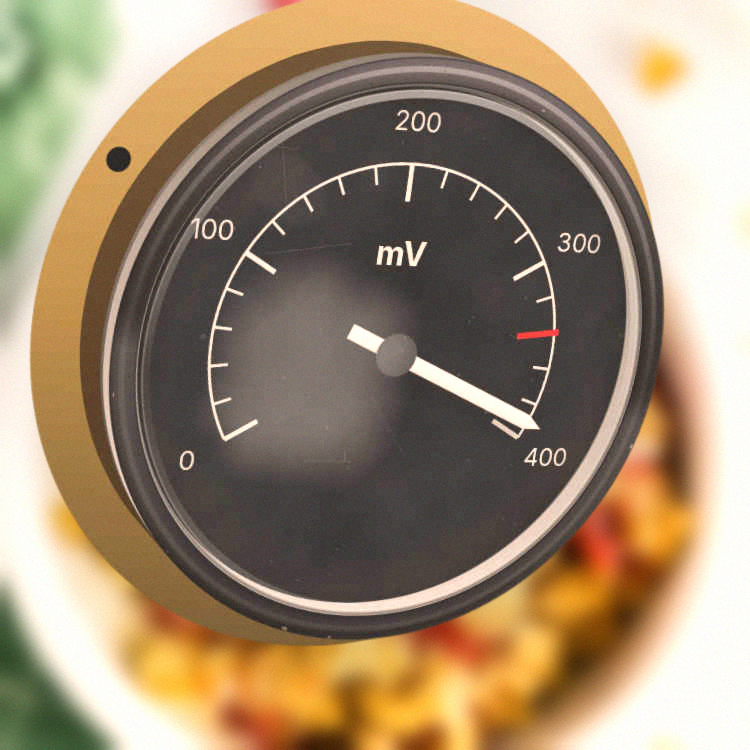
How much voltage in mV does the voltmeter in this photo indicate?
390 mV
